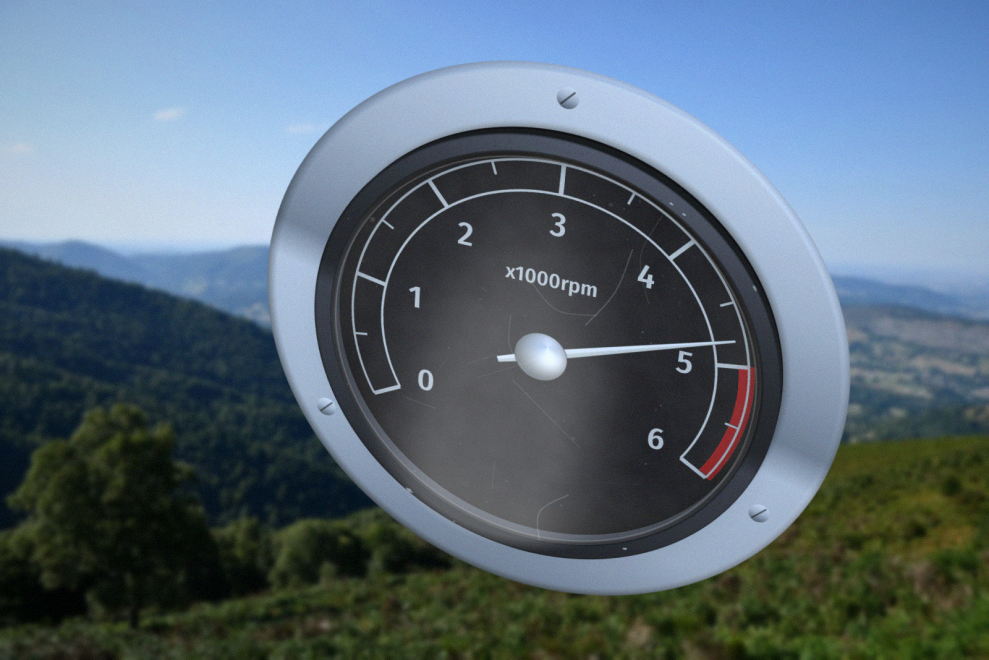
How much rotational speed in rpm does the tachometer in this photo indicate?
4750 rpm
